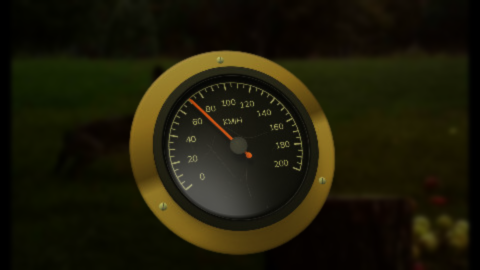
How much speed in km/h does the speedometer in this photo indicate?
70 km/h
